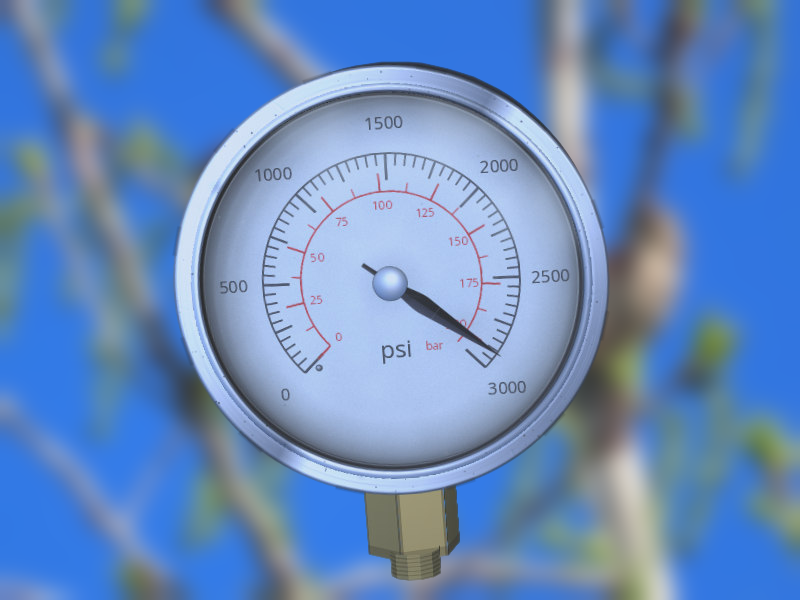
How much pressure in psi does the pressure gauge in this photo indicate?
2900 psi
